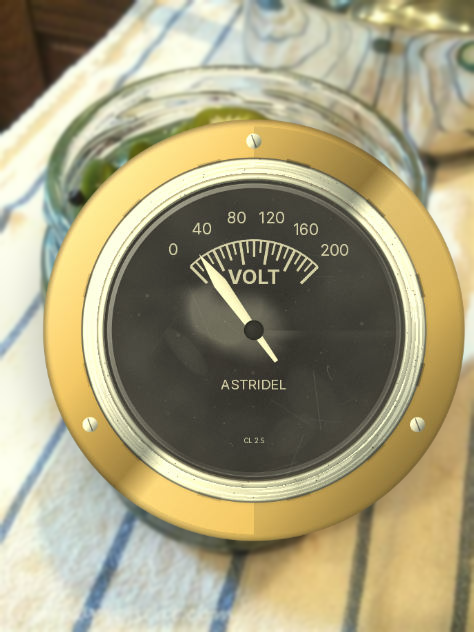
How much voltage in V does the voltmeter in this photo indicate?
20 V
